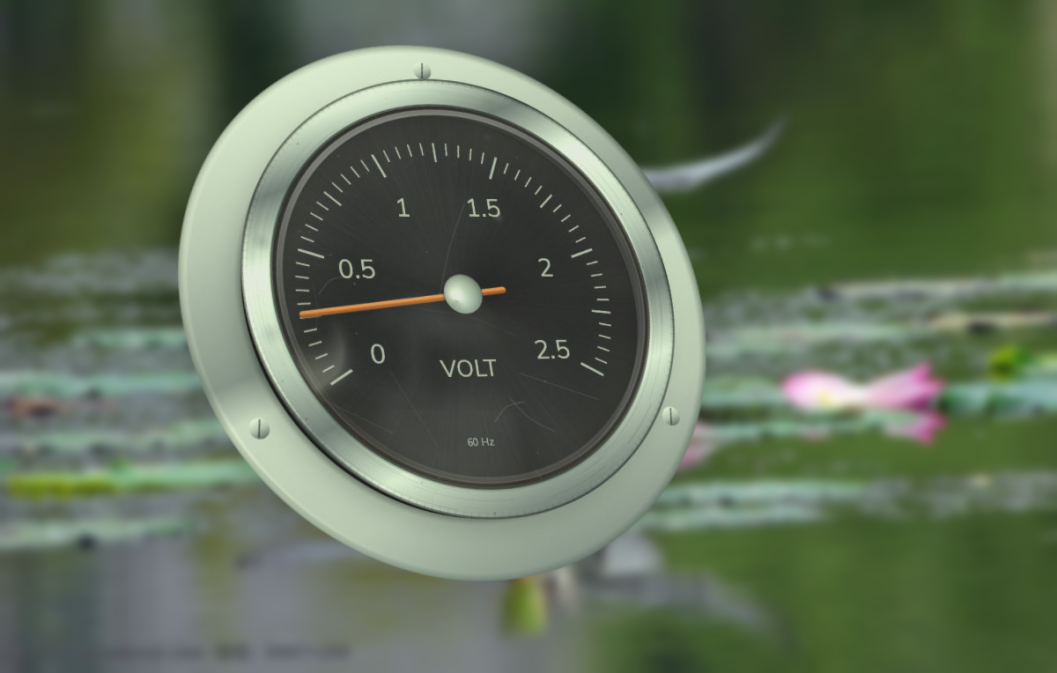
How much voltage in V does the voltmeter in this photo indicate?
0.25 V
